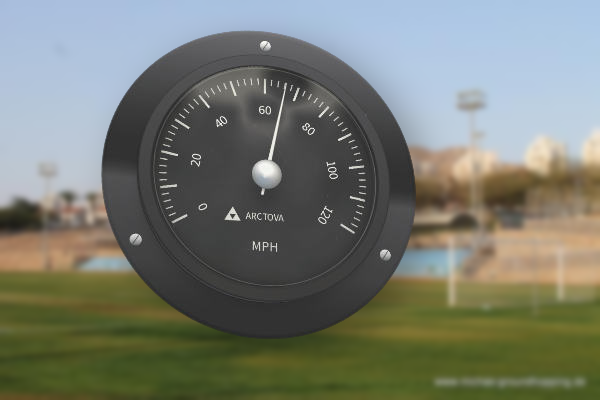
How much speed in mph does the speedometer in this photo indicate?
66 mph
